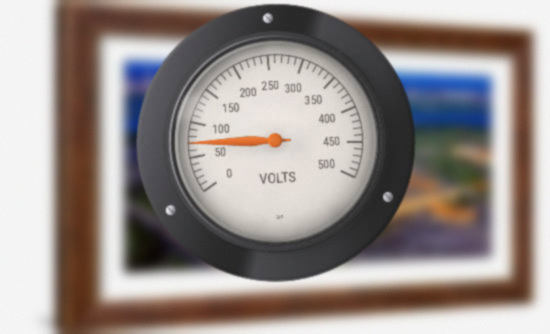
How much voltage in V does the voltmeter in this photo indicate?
70 V
